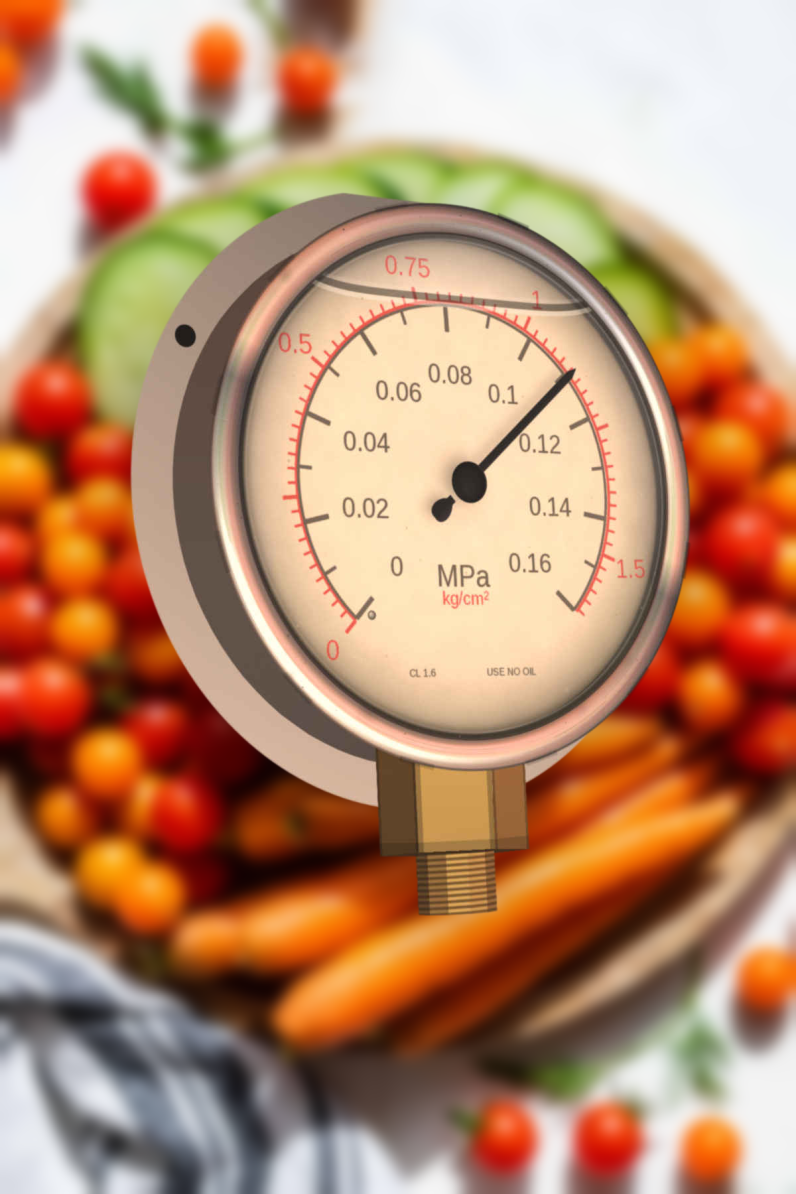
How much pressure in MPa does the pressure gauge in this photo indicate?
0.11 MPa
